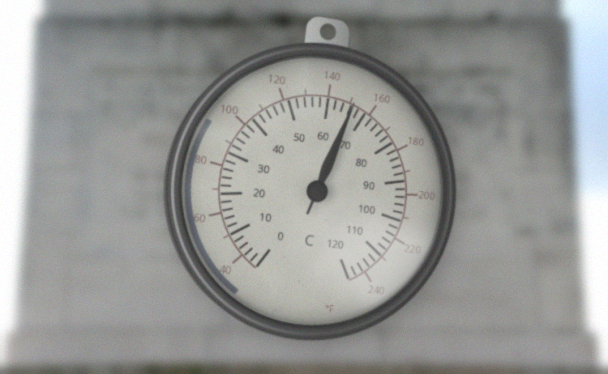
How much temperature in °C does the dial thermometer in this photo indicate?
66 °C
